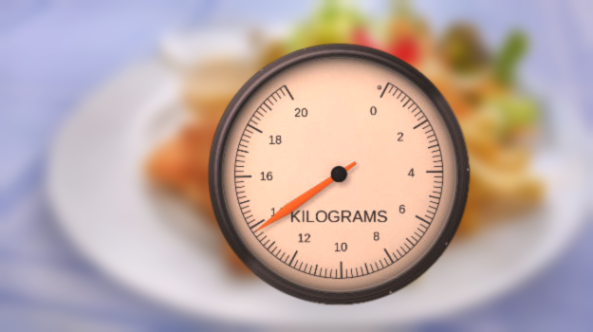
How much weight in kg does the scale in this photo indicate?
13.8 kg
